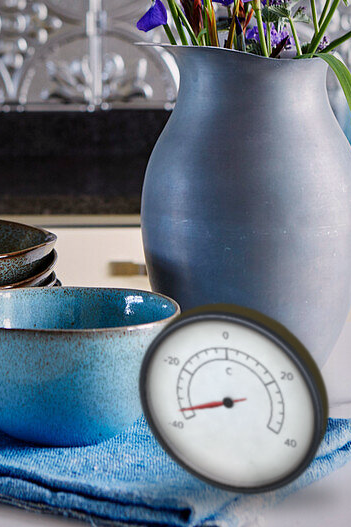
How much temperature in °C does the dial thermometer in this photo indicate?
-36 °C
